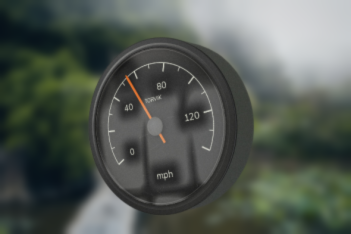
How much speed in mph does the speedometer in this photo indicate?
55 mph
